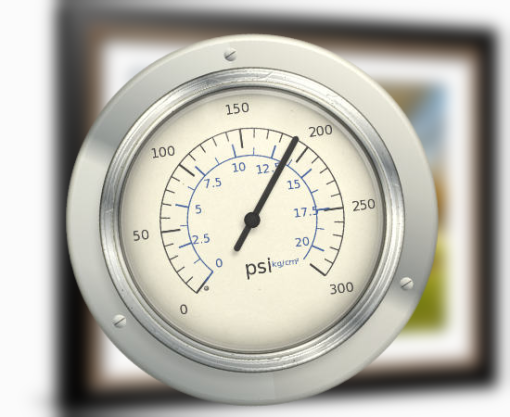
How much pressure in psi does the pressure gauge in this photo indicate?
190 psi
